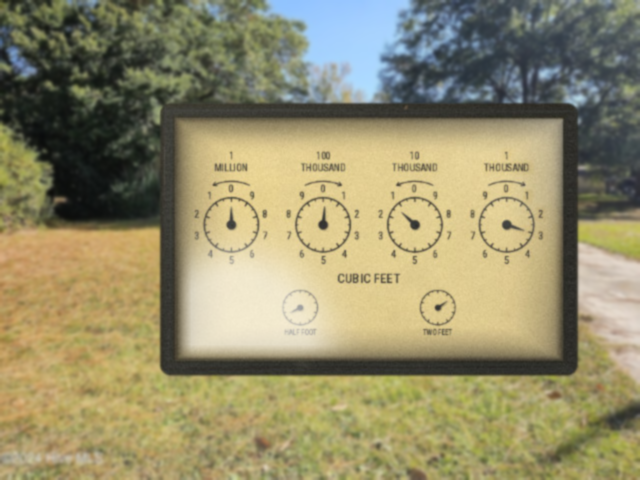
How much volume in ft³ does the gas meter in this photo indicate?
1300 ft³
